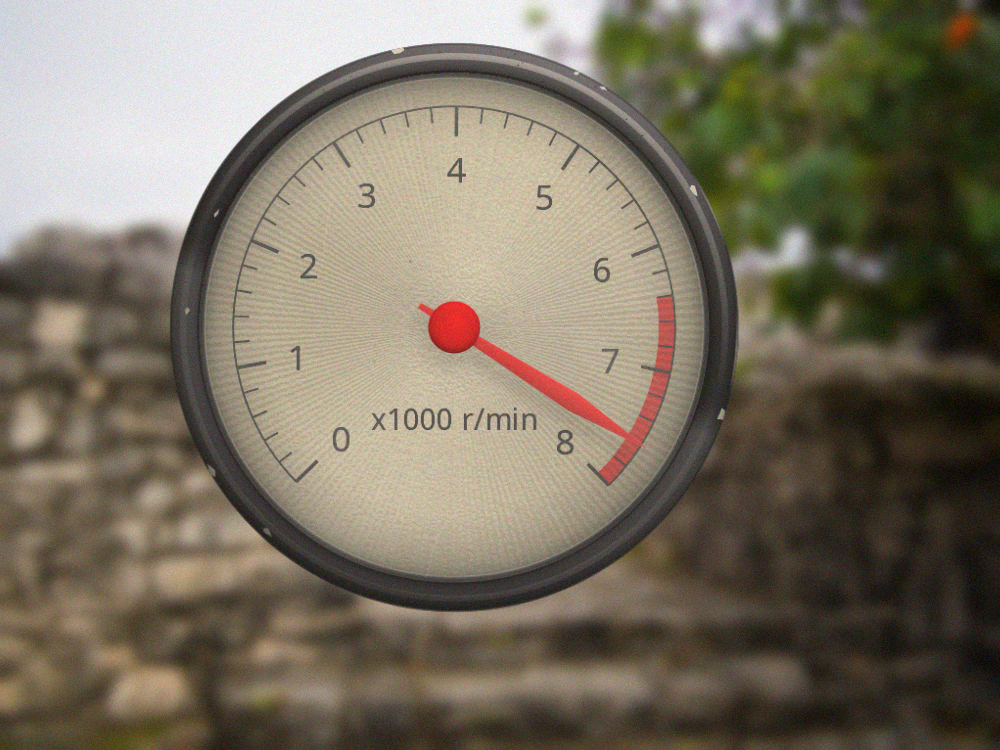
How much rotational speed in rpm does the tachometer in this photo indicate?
7600 rpm
